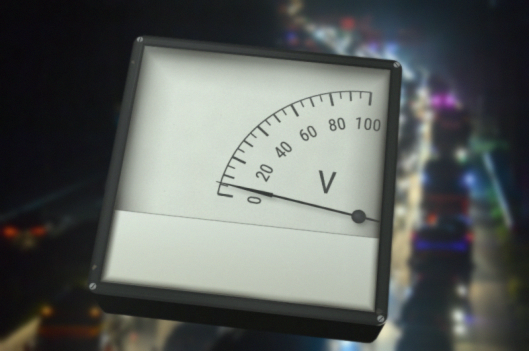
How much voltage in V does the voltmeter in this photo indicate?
5 V
